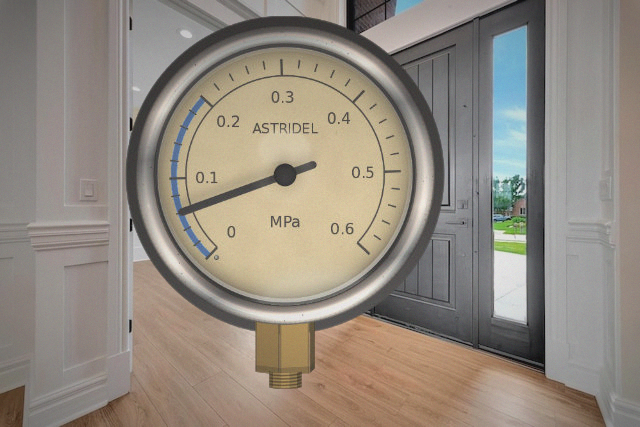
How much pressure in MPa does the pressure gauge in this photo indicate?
0.06 MPa
